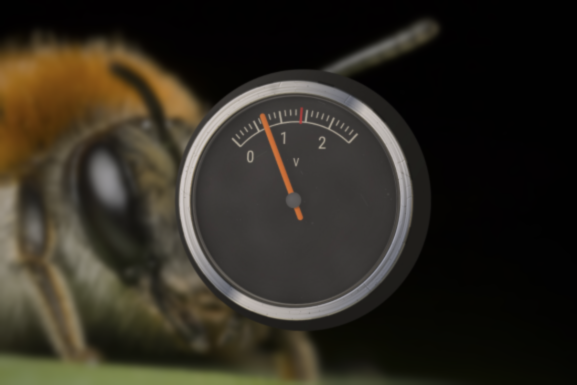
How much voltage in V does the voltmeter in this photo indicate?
0.7 V
